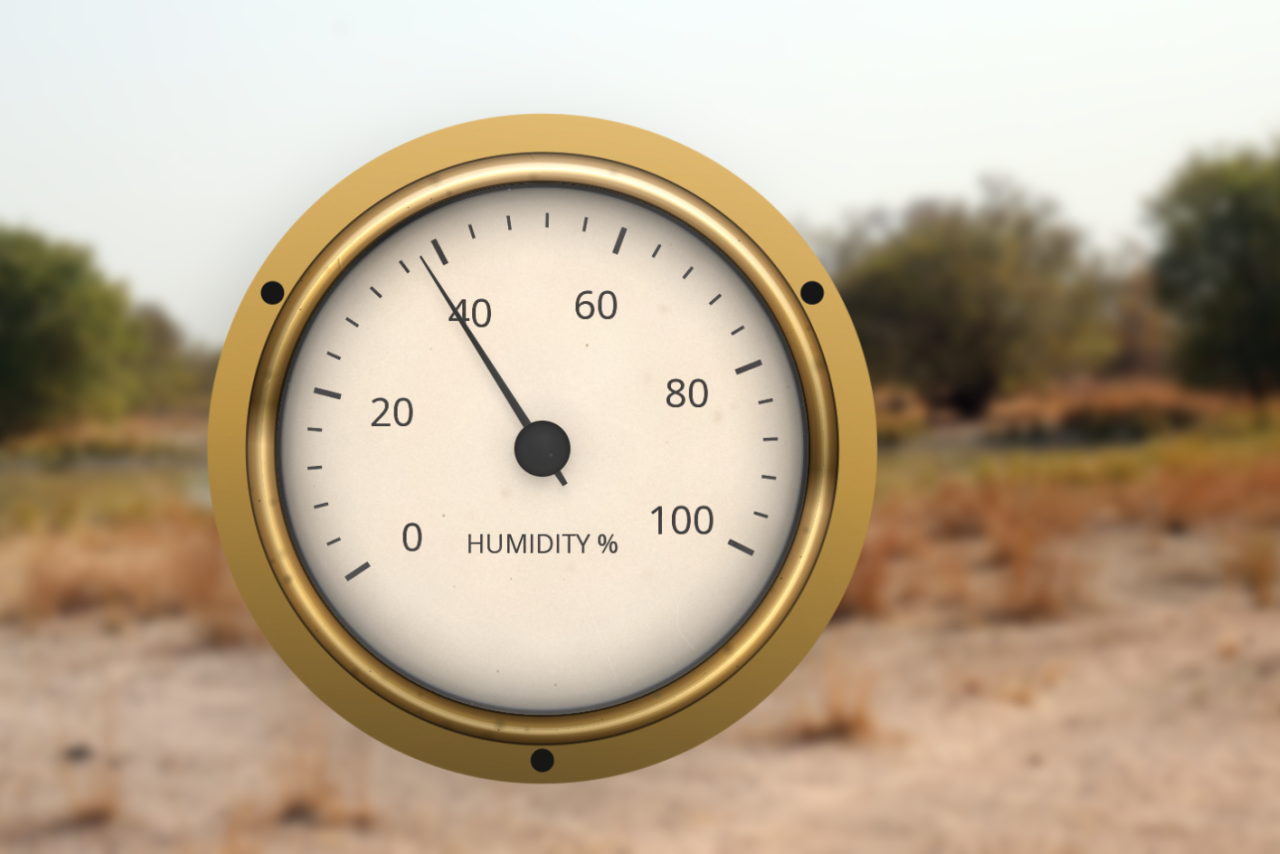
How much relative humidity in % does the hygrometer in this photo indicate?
38 %
